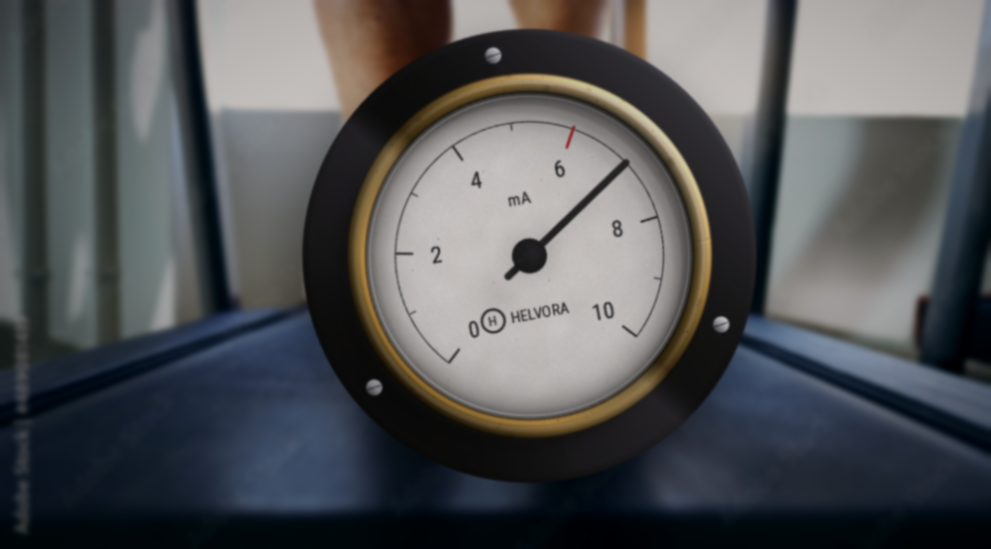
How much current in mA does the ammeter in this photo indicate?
7 mA
